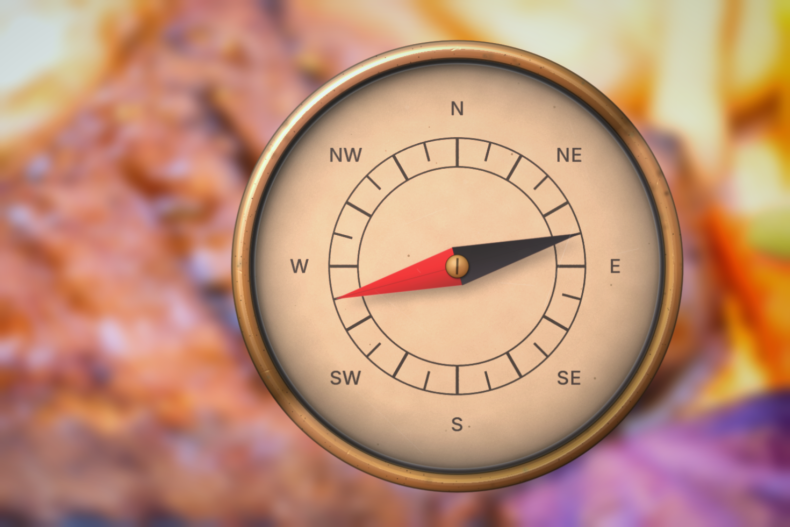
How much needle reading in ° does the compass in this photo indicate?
255 °
